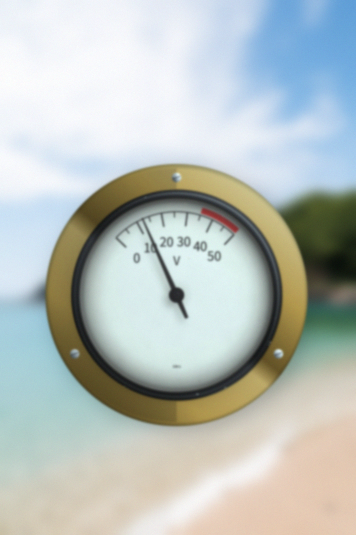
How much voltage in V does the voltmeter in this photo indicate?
12.5 V
